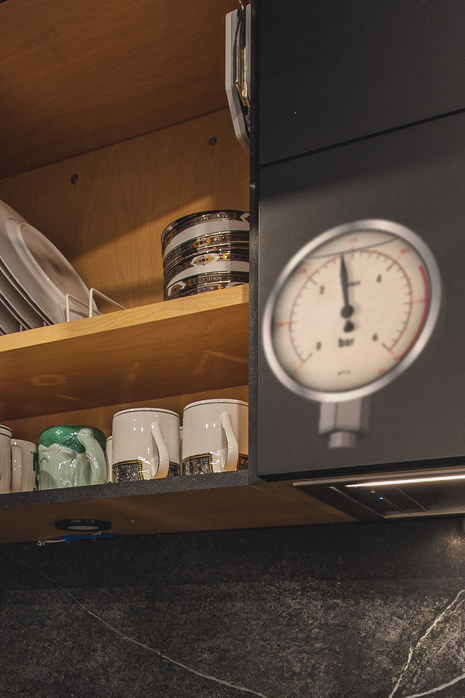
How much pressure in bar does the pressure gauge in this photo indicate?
2.8 bar
